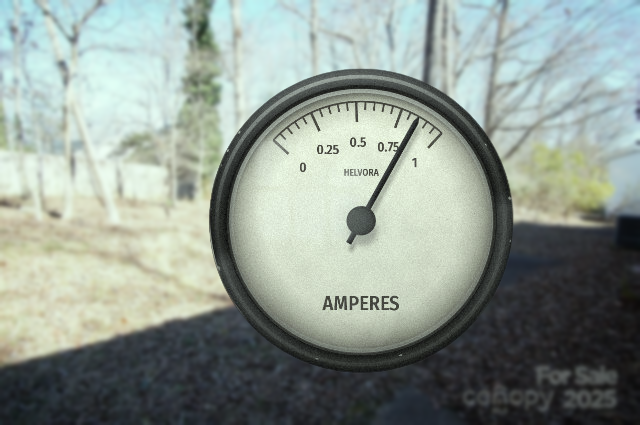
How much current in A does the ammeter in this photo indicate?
0.85 A
